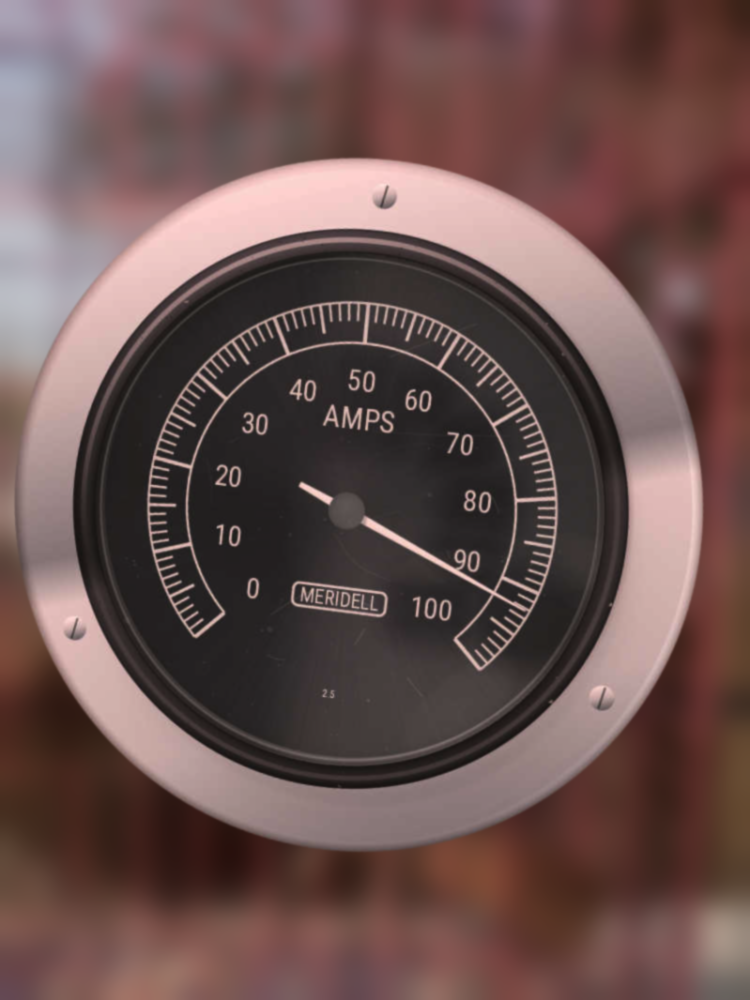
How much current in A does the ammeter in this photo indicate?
92 A
